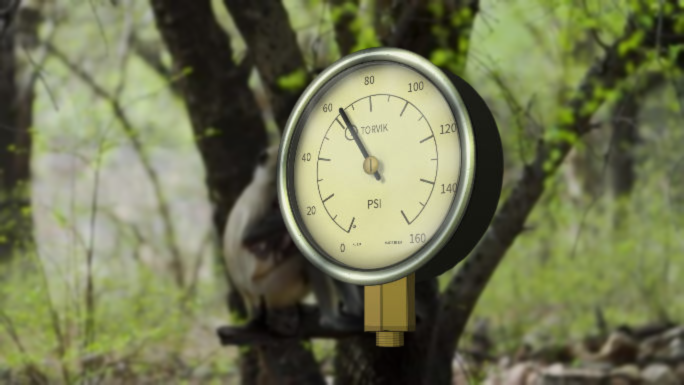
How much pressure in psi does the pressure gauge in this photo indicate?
65 psi
